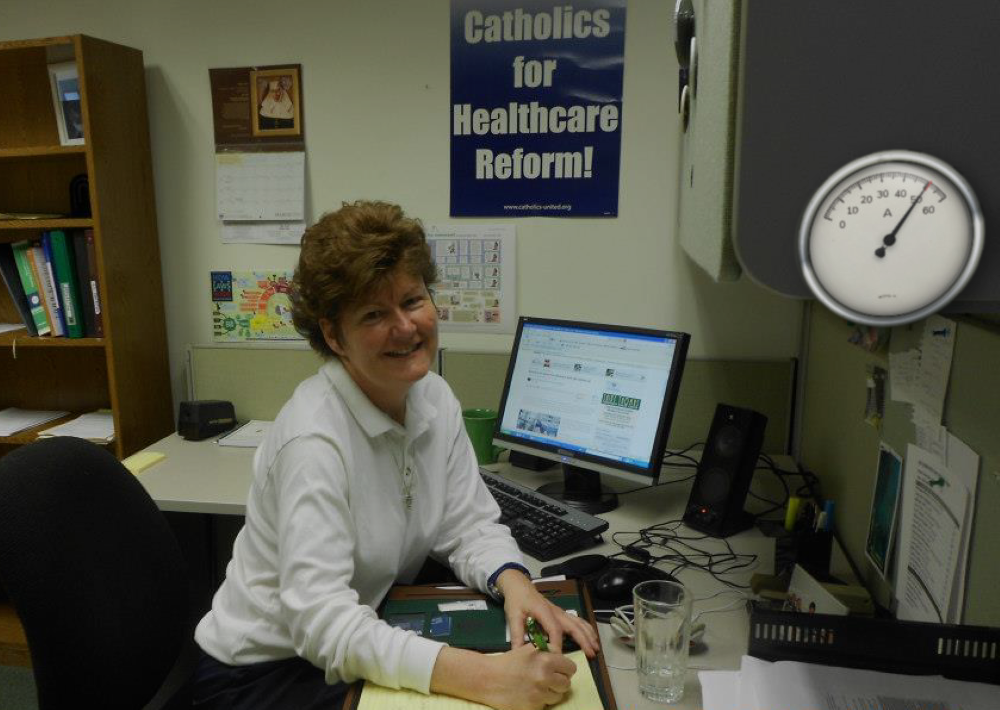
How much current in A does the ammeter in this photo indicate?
50 A
